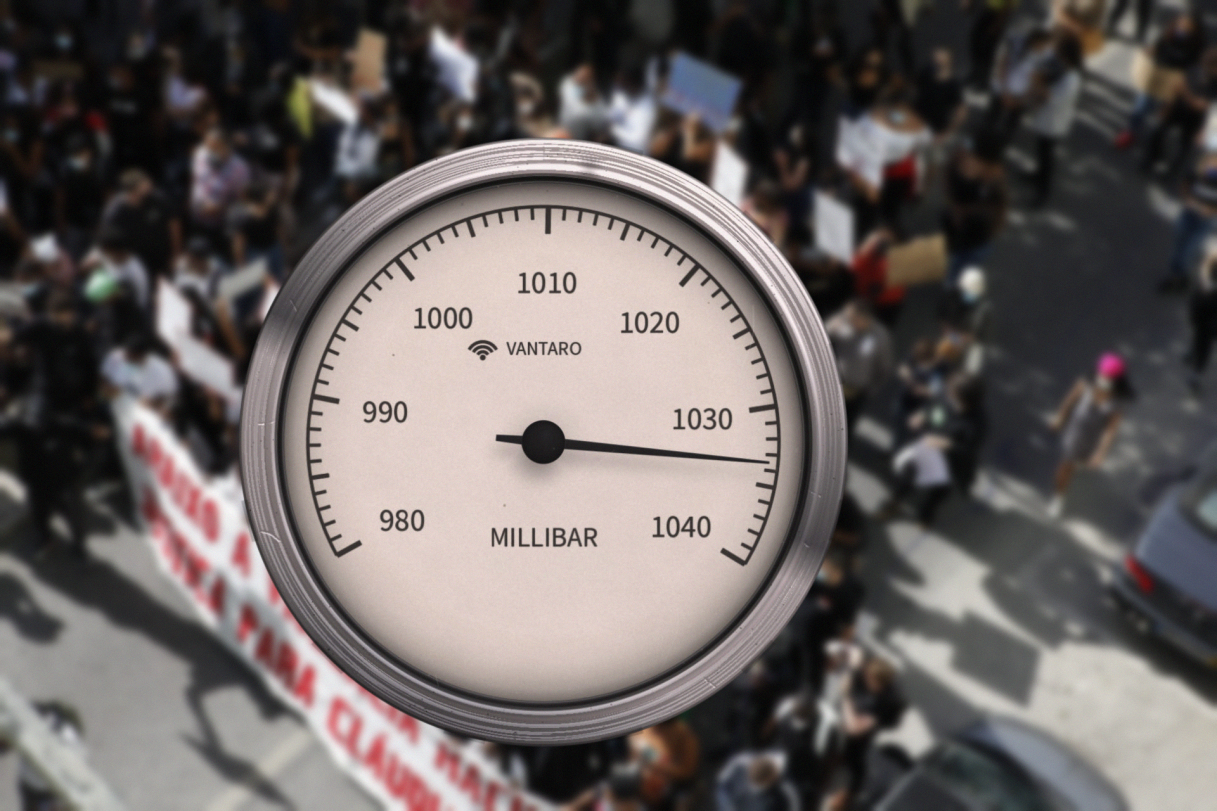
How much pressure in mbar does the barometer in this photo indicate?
1033.5 mbar
